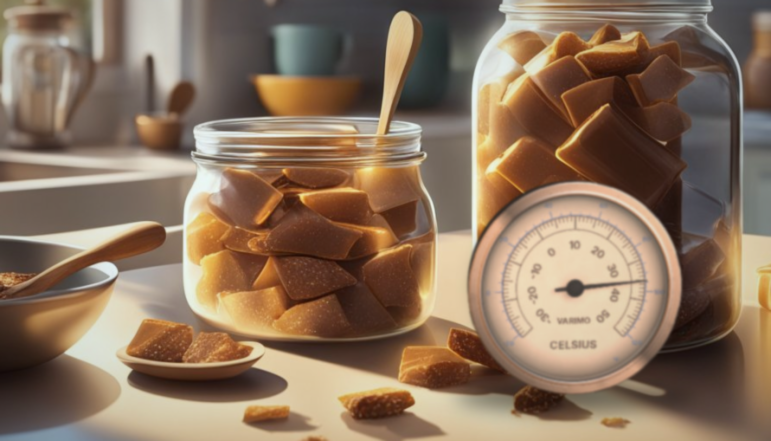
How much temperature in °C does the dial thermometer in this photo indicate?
35 °C
